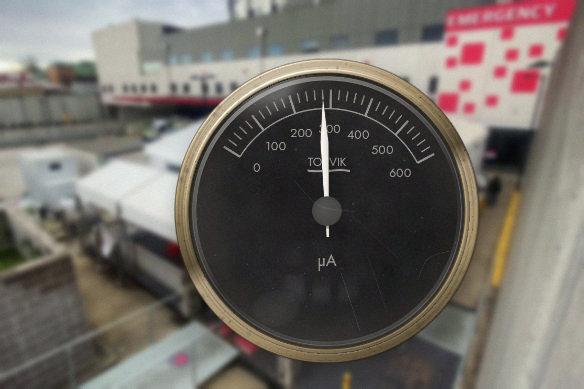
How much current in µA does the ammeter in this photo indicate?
280 µA
